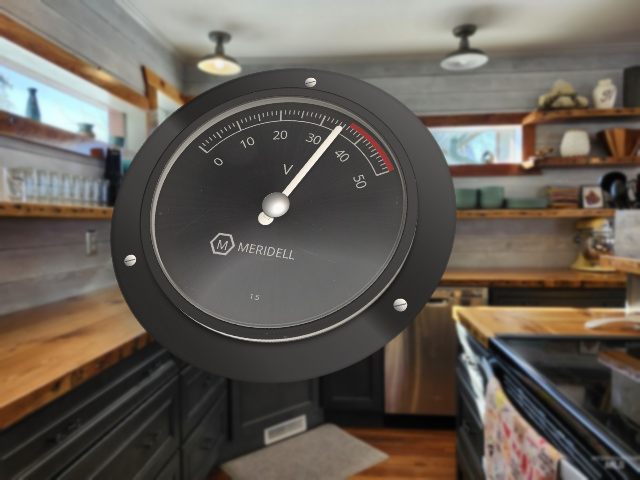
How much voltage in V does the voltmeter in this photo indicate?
35 V
